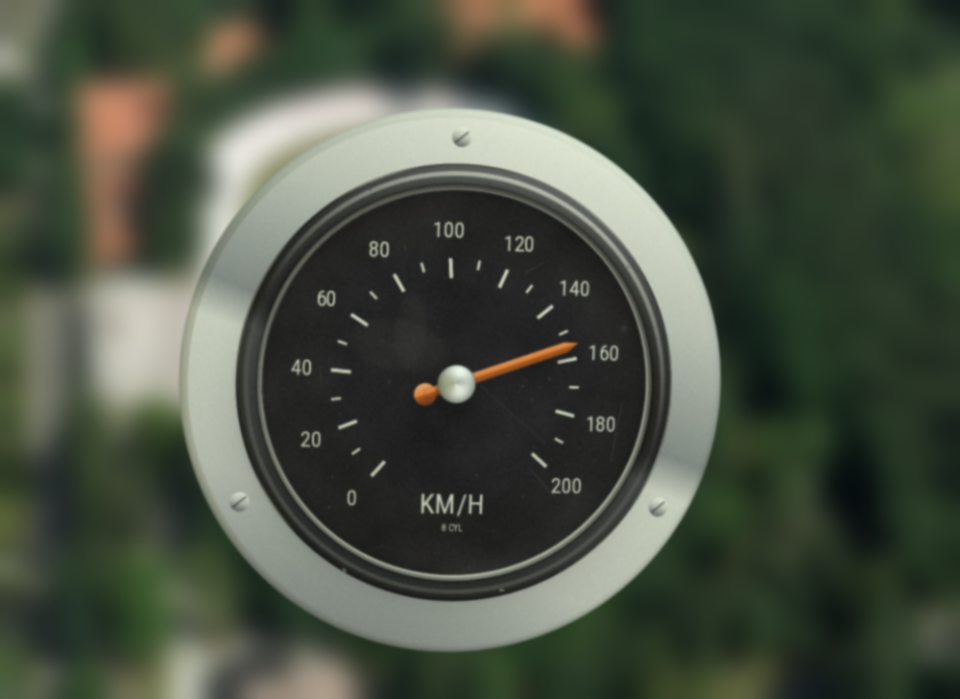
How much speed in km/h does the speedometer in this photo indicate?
155 km/h
